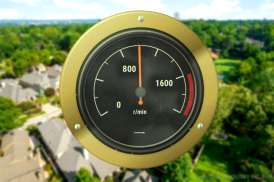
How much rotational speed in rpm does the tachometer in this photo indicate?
1000 rpm
